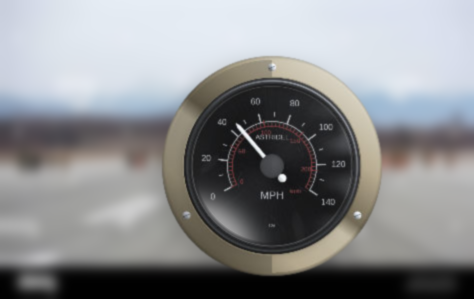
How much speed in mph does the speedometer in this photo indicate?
45 mph
